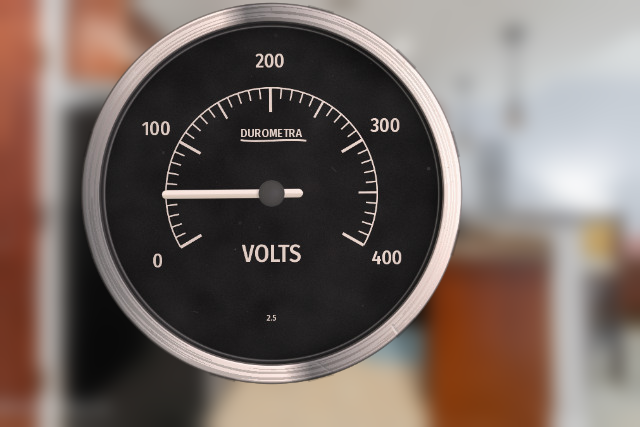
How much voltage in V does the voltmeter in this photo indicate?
50 V
